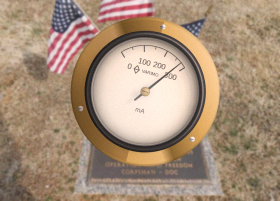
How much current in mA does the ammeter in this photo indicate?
275 mA
